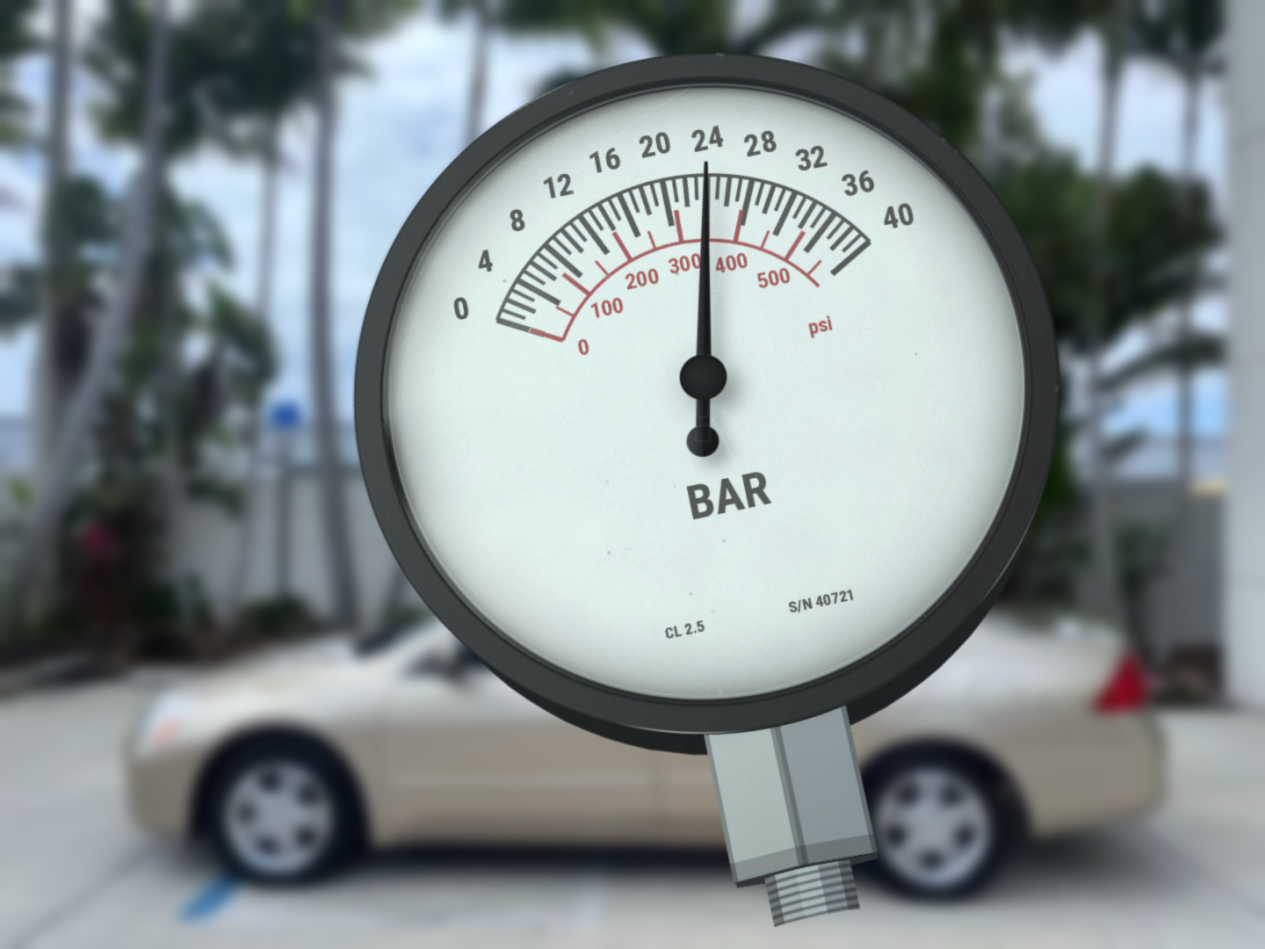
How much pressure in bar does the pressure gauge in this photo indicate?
24 bar
